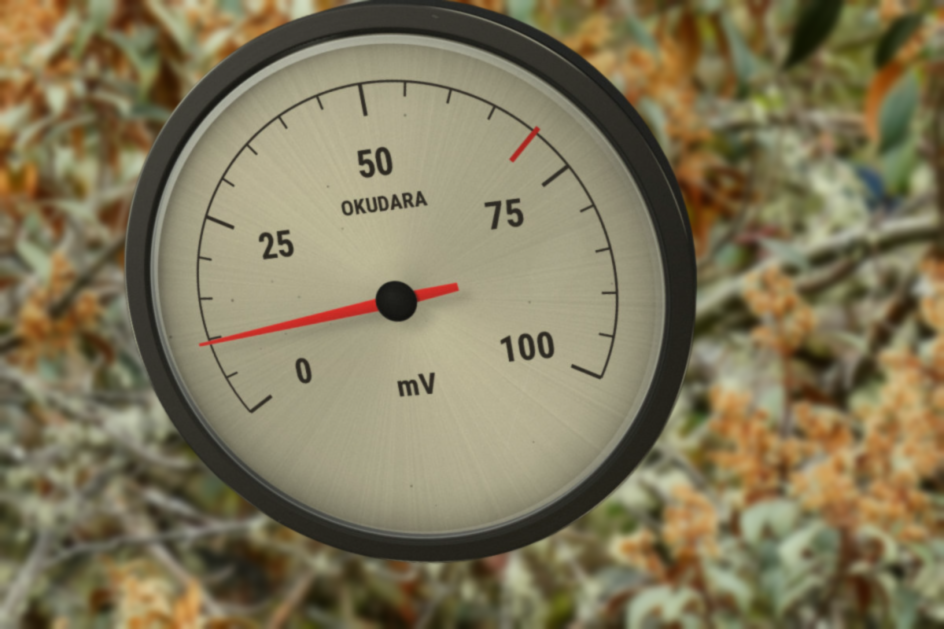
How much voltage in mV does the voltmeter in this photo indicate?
10 mV
